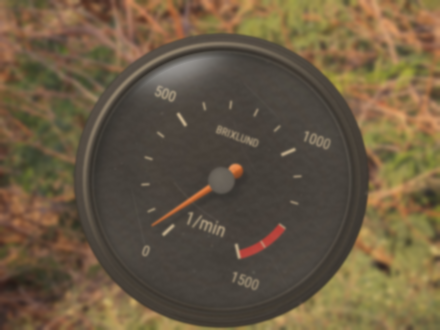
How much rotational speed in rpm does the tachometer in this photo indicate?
50 rpm
